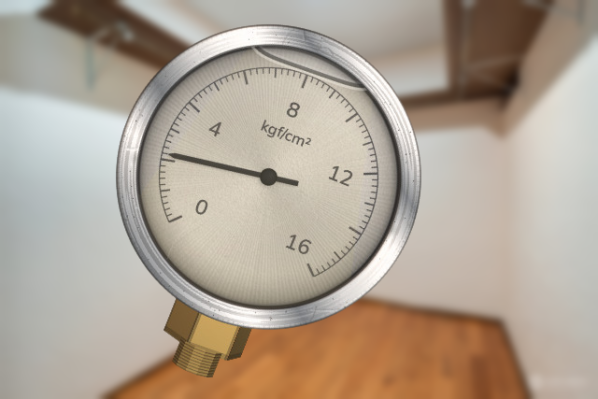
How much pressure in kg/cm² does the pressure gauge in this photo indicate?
2.2 kg/cm²
